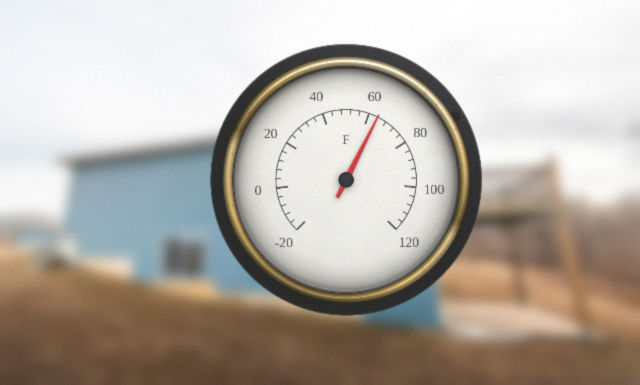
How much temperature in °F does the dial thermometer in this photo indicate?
64 °F
